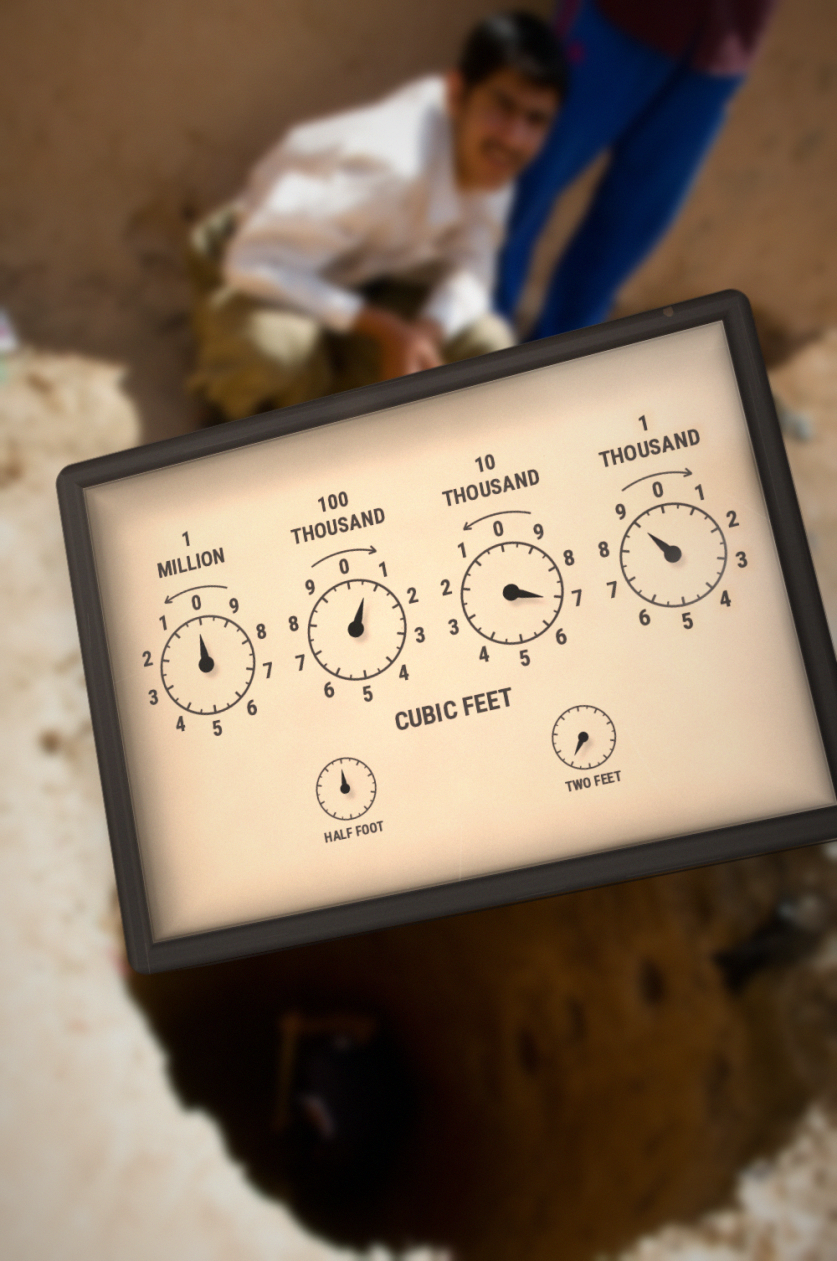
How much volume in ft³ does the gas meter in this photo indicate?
6900 ft³
